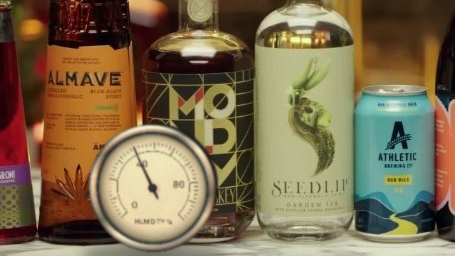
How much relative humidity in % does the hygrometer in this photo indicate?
40 %
